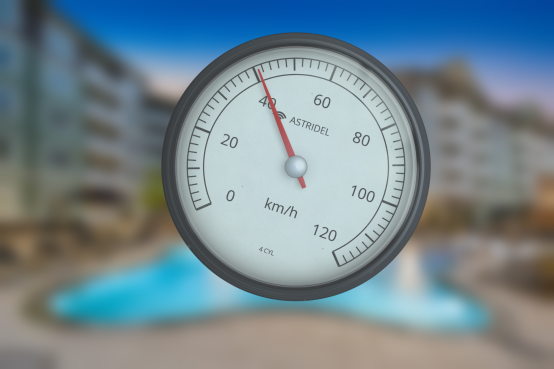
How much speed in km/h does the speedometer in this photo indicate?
41 km/h
